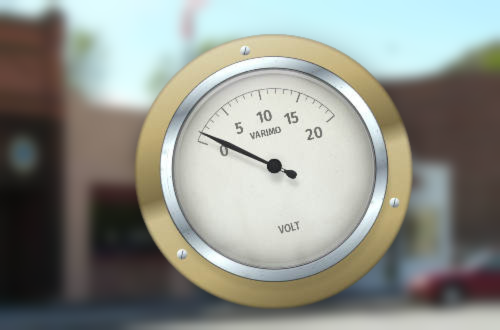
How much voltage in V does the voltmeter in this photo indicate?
1 V
